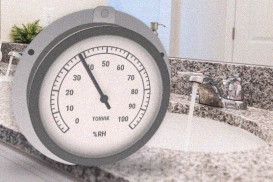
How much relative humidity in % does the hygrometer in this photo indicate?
38 %
